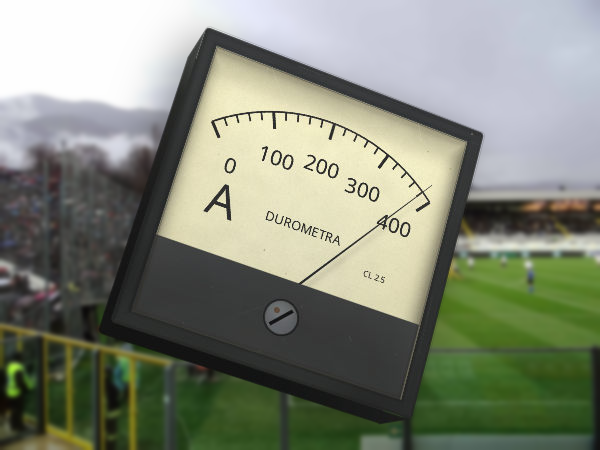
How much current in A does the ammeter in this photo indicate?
380 A
